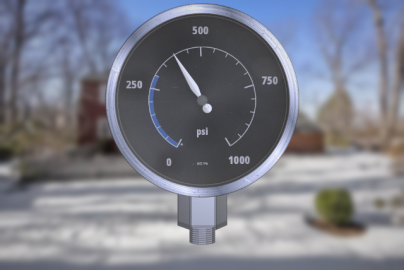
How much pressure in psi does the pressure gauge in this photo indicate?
400 psi
